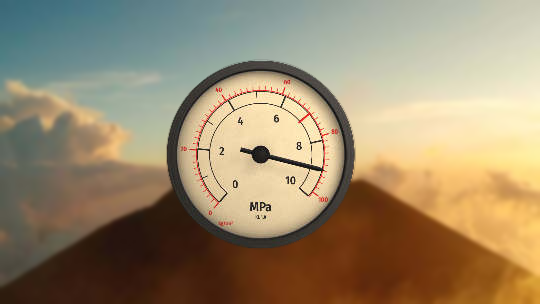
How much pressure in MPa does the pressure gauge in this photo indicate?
9 MPa
